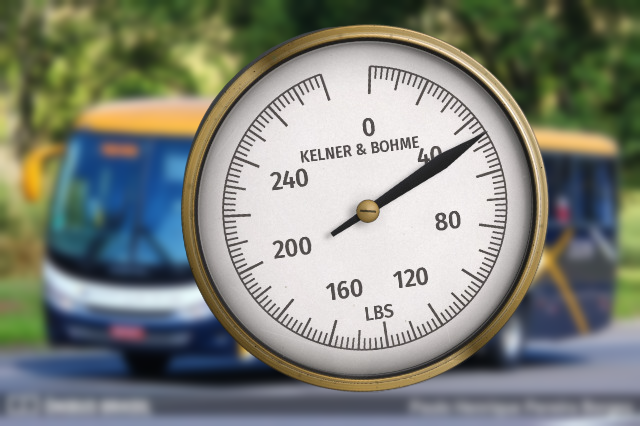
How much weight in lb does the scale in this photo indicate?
46 lb
